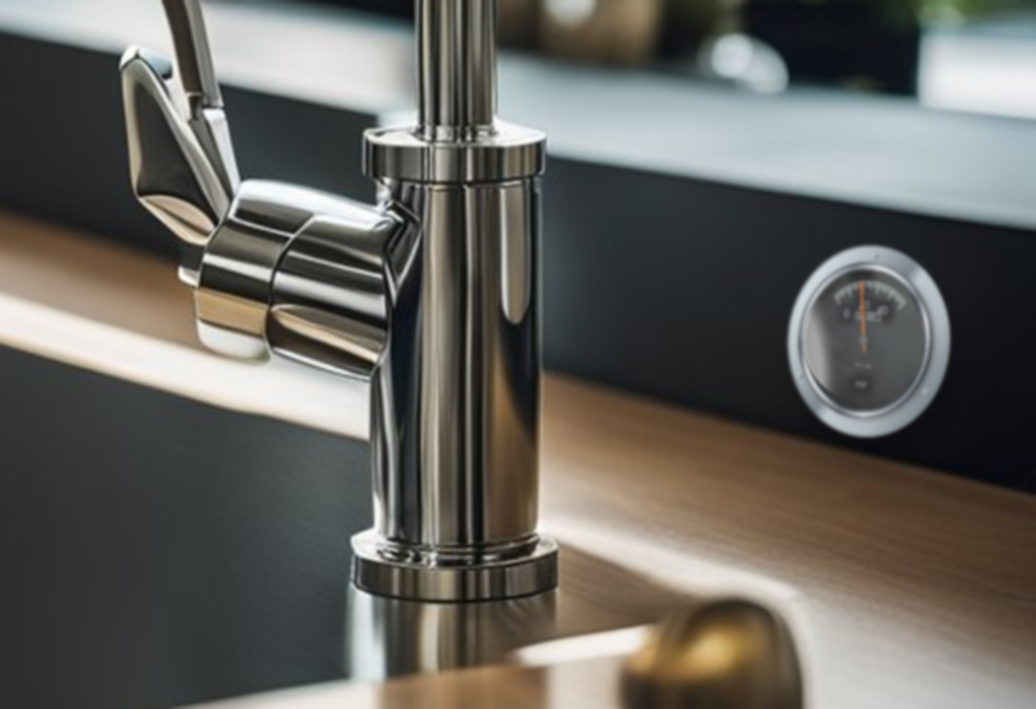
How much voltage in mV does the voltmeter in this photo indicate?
20 mV
